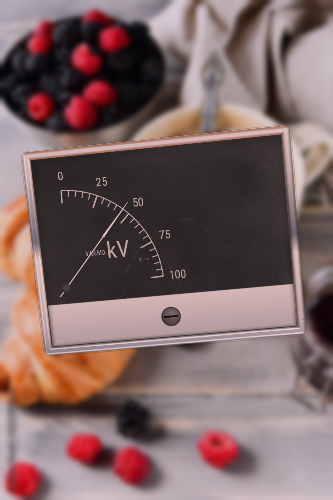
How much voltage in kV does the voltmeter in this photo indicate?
45 kV
